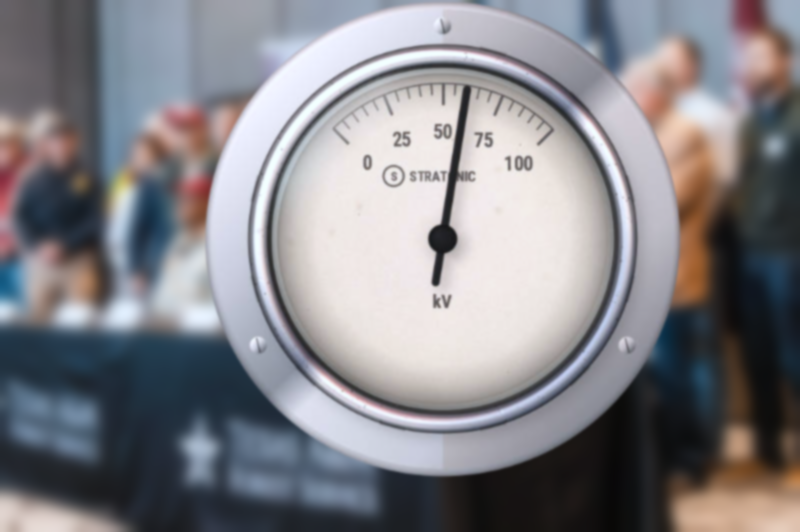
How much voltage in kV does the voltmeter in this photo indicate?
60 kV
